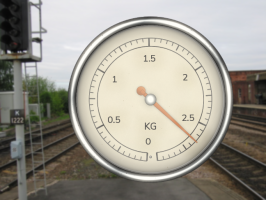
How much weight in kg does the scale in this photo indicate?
2.65 kg
